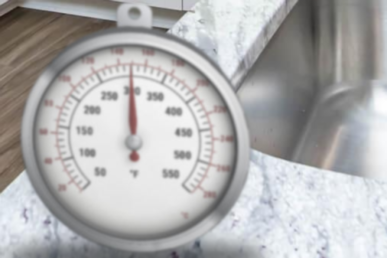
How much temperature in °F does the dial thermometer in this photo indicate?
300 °F
